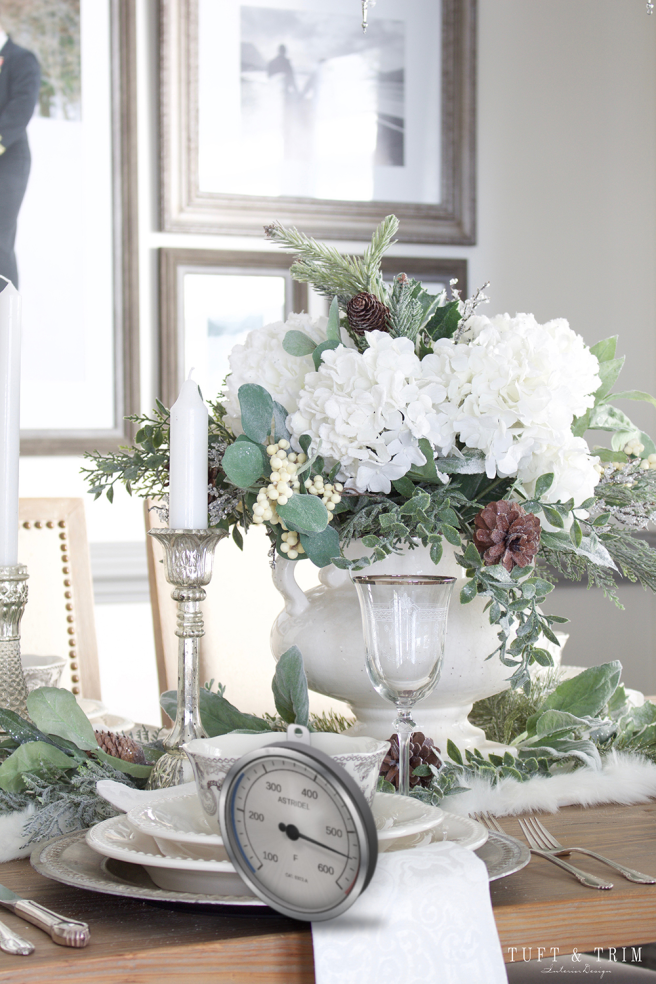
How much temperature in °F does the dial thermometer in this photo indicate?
540 °F
